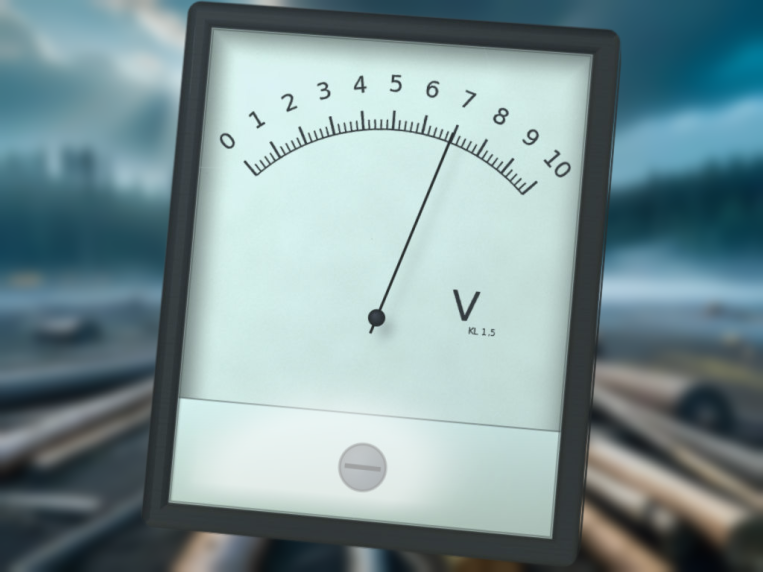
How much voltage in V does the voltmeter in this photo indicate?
7 V
